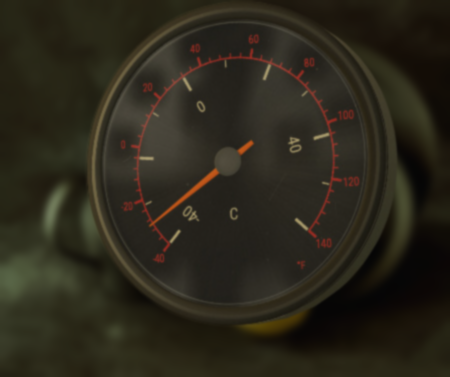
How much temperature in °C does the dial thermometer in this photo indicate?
-35 °C
